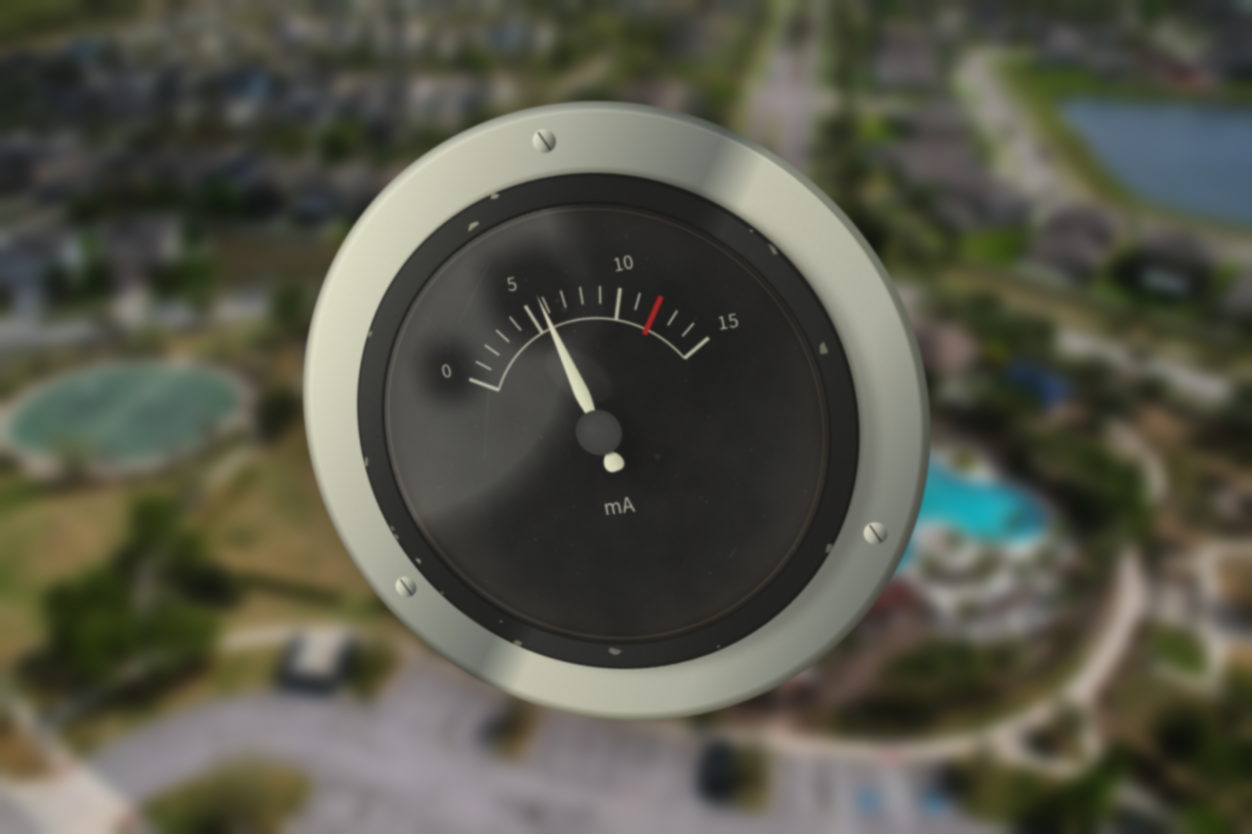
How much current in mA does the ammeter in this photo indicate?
6 mA
